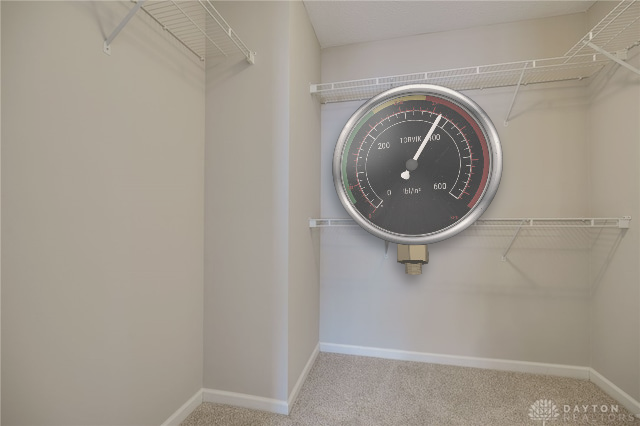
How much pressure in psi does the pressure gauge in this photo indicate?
380 psi
